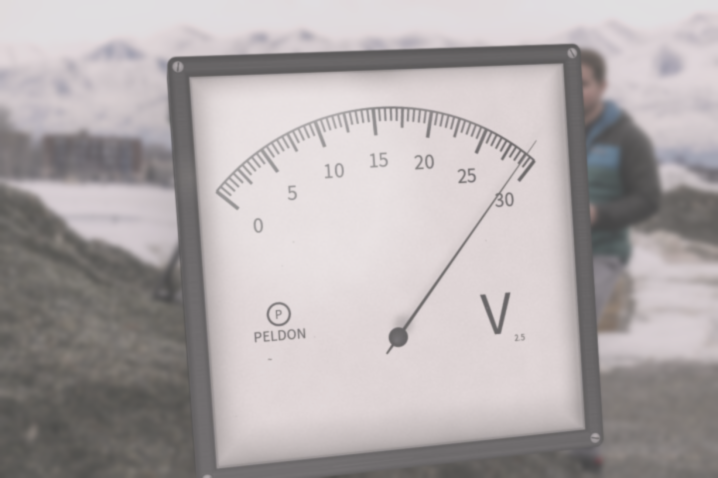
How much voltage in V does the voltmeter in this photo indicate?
29 V
